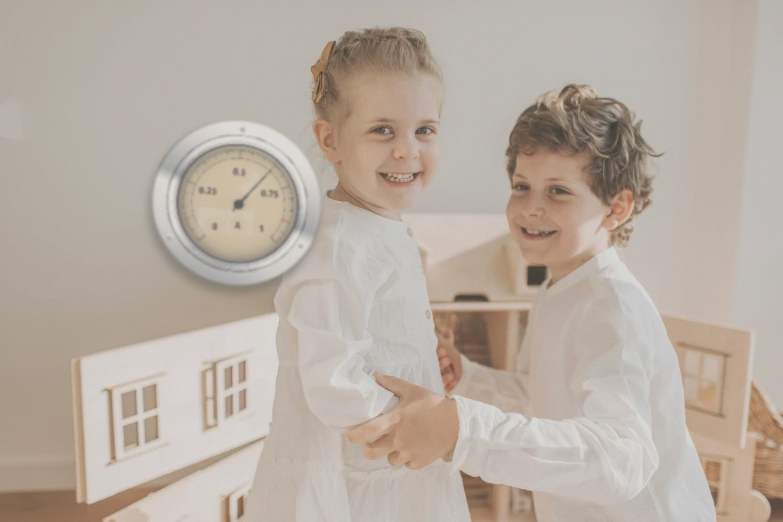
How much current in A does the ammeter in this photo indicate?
0.65 A
